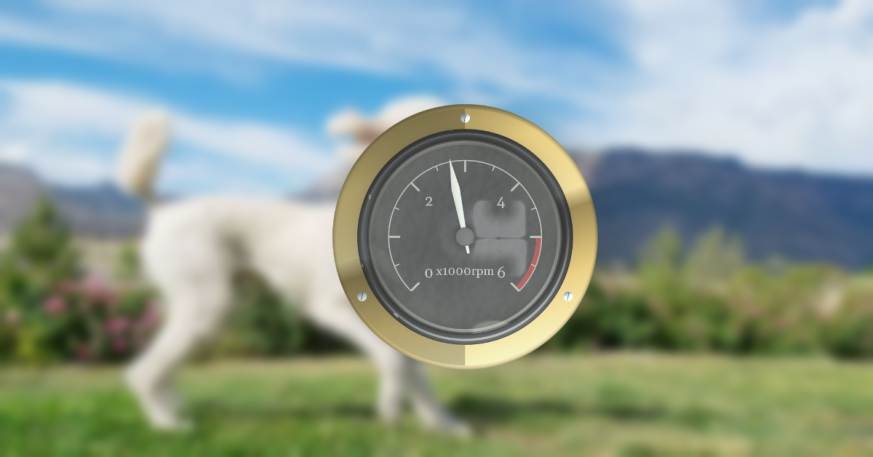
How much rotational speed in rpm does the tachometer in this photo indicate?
2750 rpm
